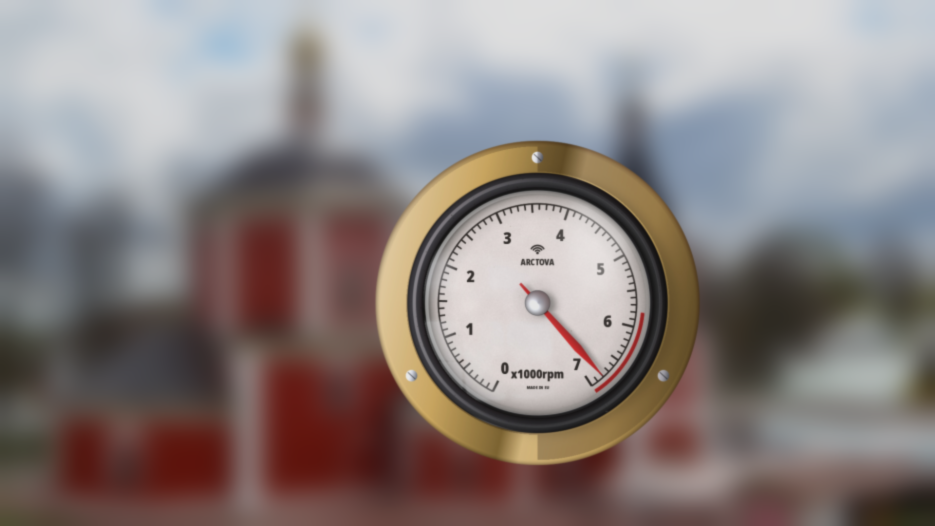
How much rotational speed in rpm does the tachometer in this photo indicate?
6800 rpm
